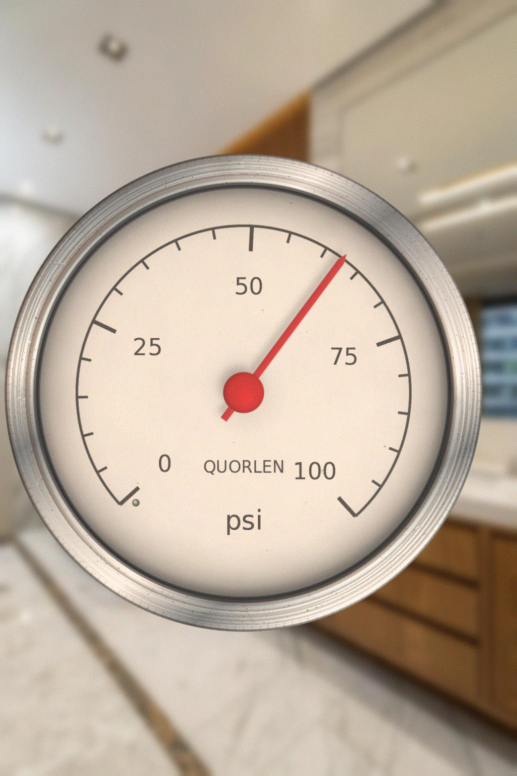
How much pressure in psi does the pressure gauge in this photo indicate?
62.5 psi
